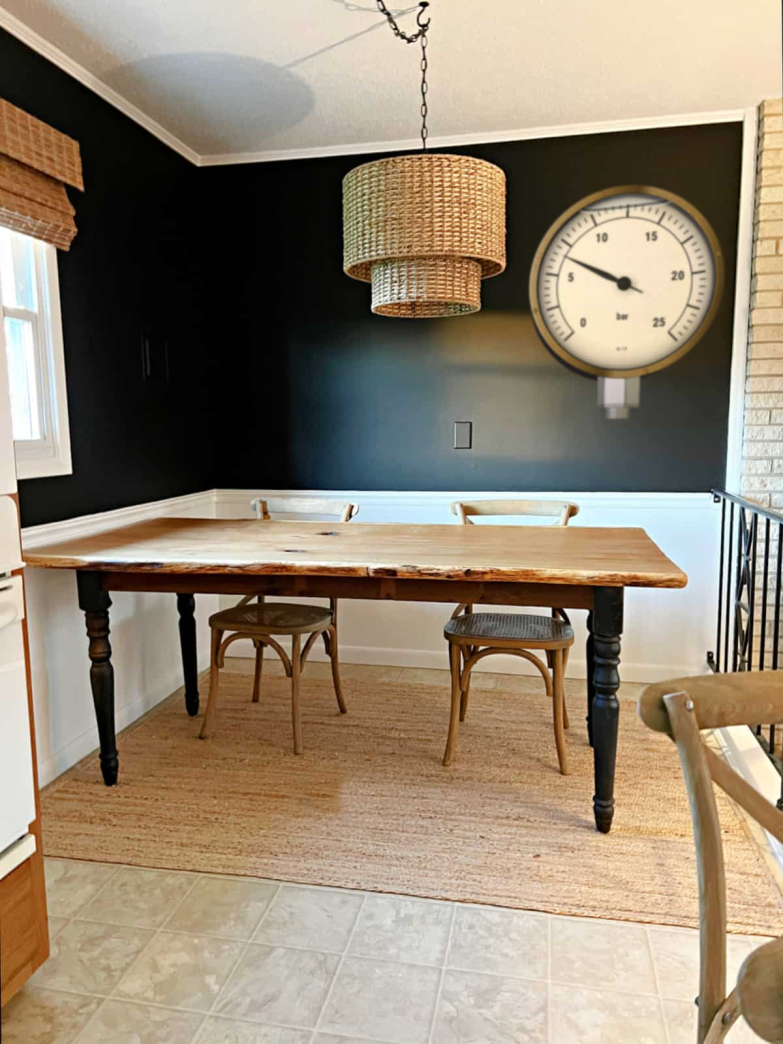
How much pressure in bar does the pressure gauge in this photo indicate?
6.5 bar
